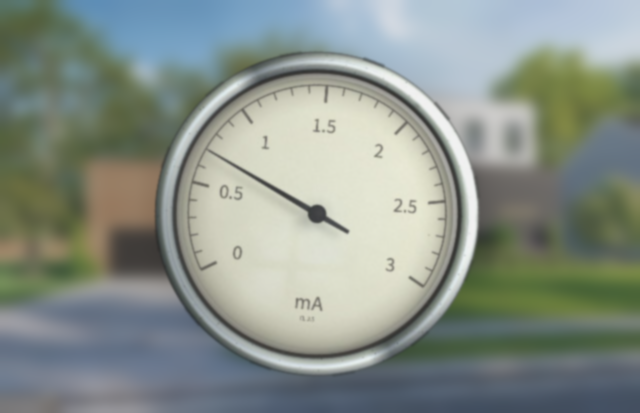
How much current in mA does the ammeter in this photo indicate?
0.7 mA
